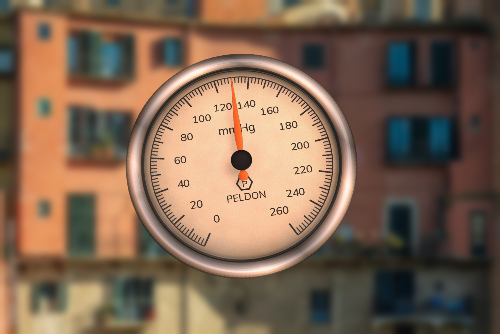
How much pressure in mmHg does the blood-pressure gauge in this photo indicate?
130 mmHg
